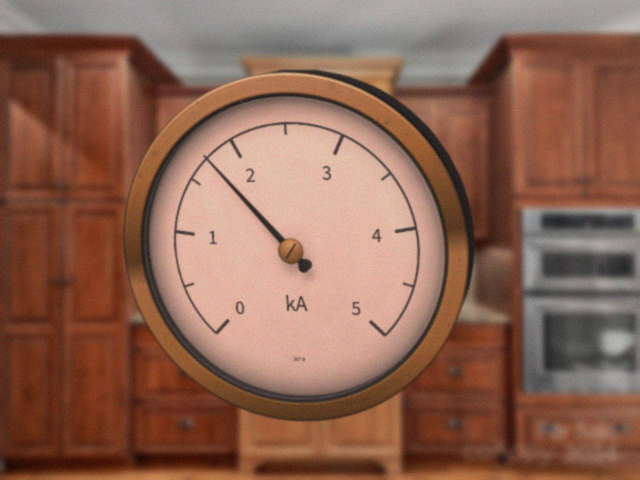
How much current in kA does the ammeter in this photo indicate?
1.75 kA
